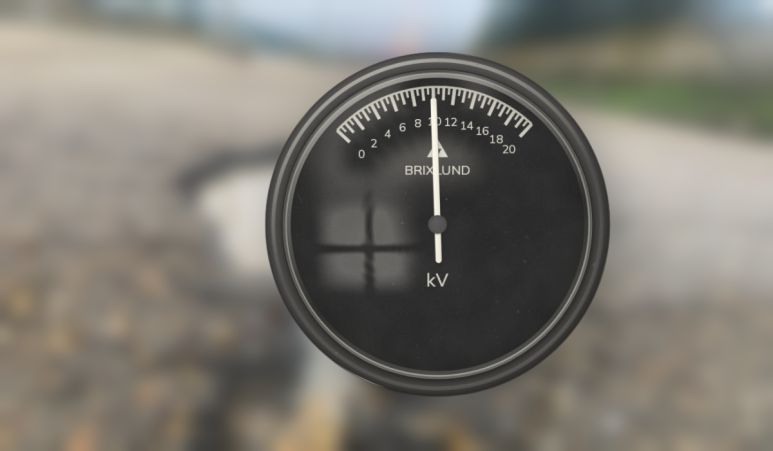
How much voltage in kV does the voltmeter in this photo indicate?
10 kV
